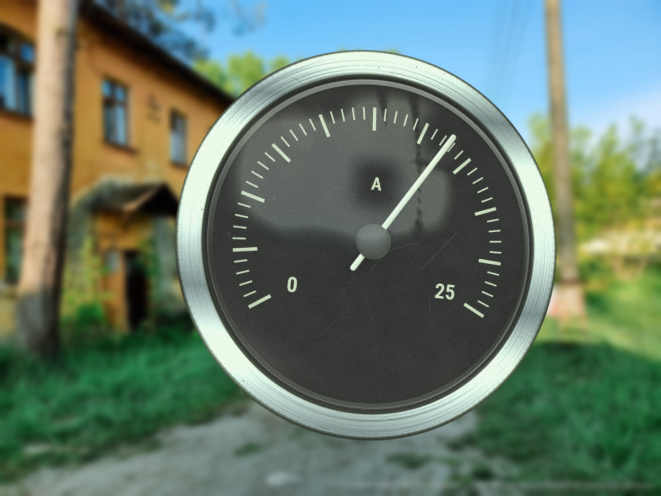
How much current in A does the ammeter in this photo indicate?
16.25 A
